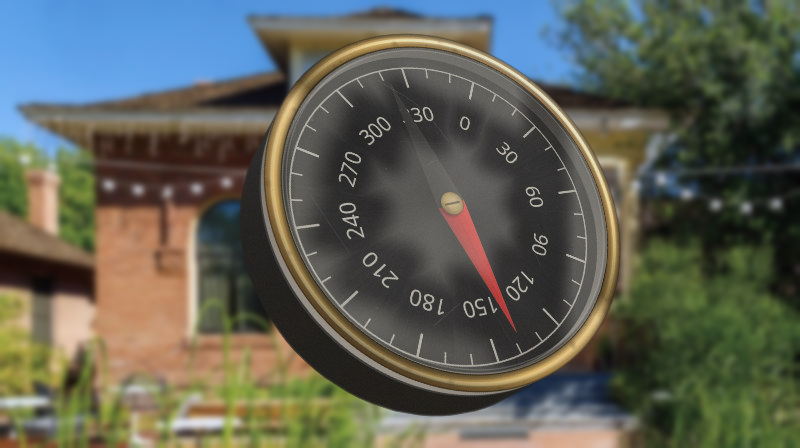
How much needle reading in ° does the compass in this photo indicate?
140 °
